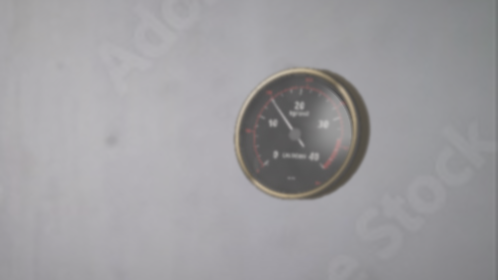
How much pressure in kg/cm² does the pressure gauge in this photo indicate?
14 kg/cm²
